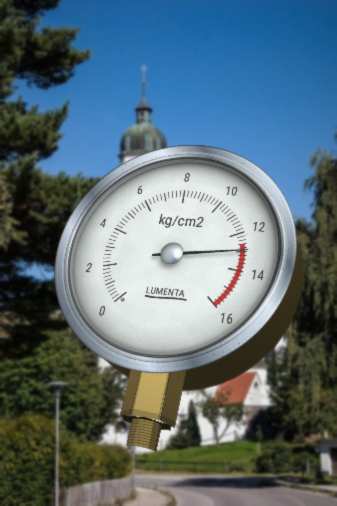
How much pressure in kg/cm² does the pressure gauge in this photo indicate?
13 kg/cm²
